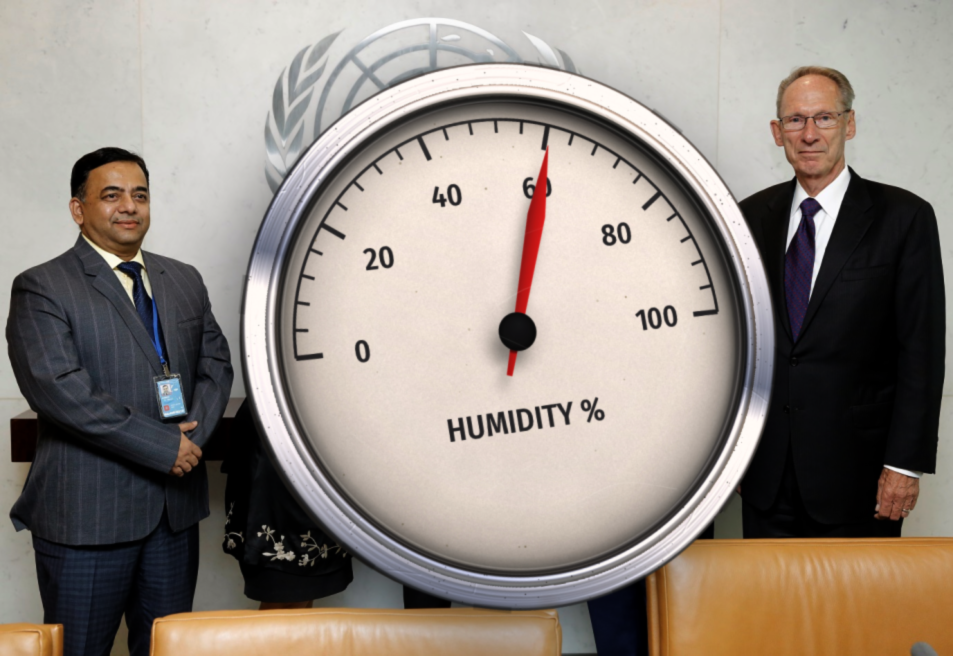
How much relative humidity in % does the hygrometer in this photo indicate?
60 %
